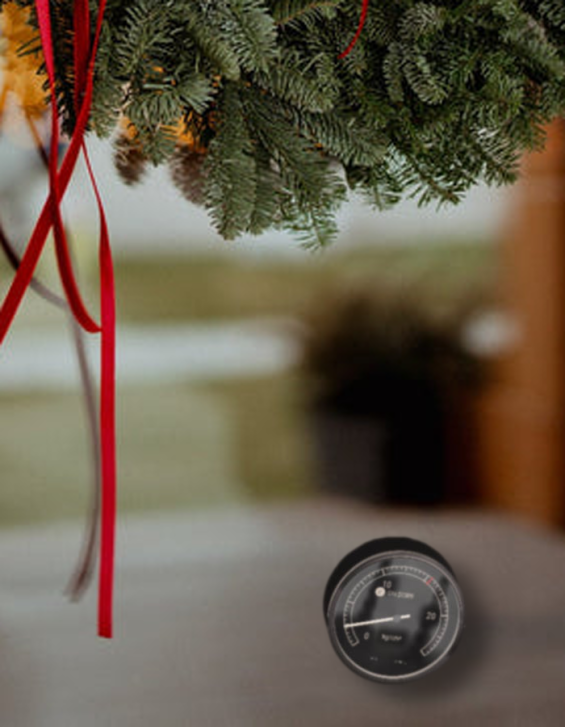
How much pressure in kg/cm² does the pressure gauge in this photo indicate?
2.5 kg/cm²
